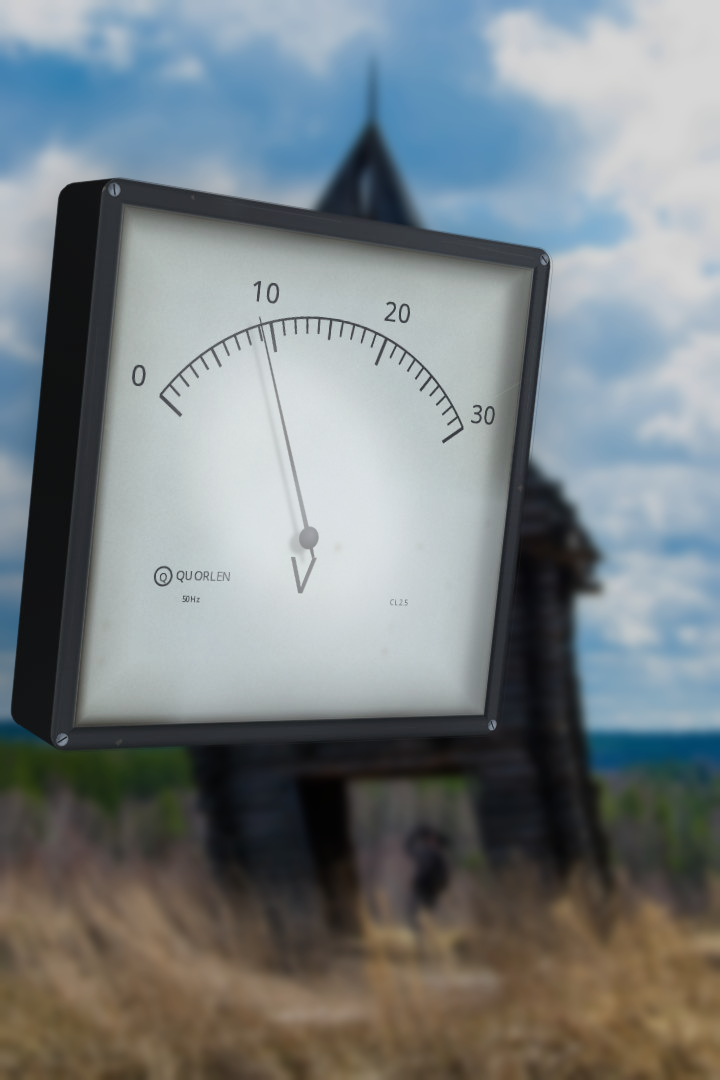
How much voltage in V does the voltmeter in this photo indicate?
9 V
